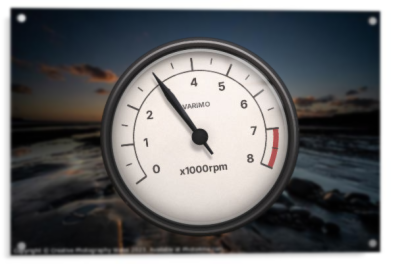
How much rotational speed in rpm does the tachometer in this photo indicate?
3000 rpm
